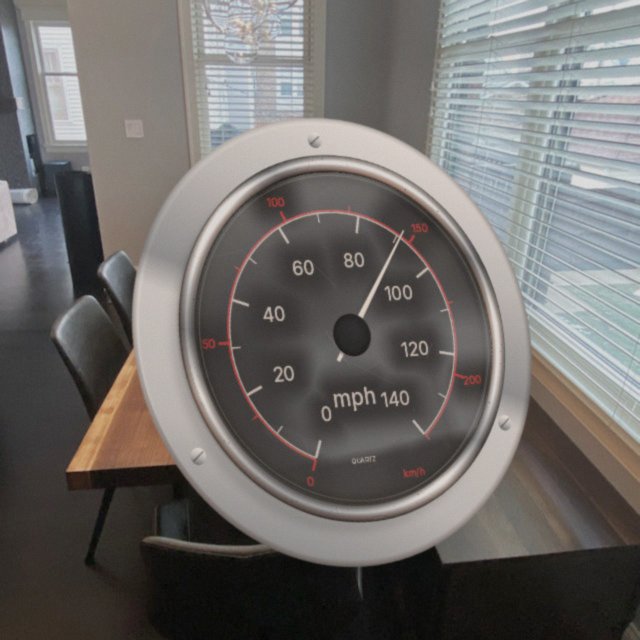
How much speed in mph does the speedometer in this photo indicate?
90 mph
